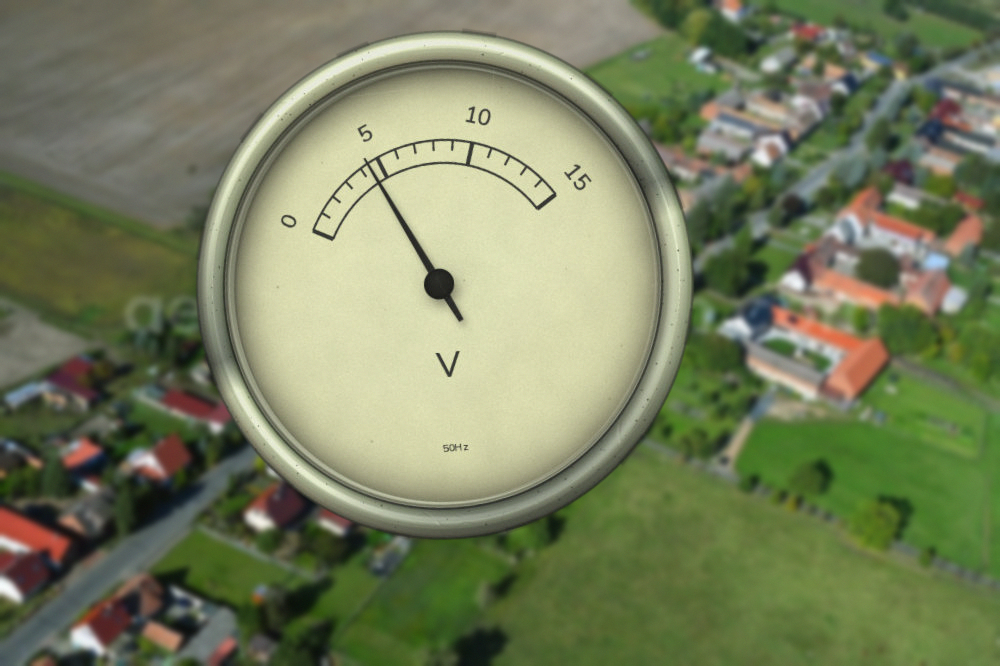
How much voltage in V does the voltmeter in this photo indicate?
4.5 V
